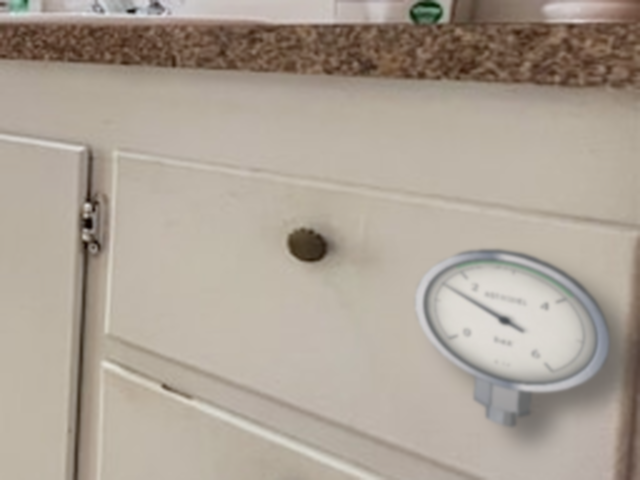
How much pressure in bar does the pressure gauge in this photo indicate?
1.5 bar
